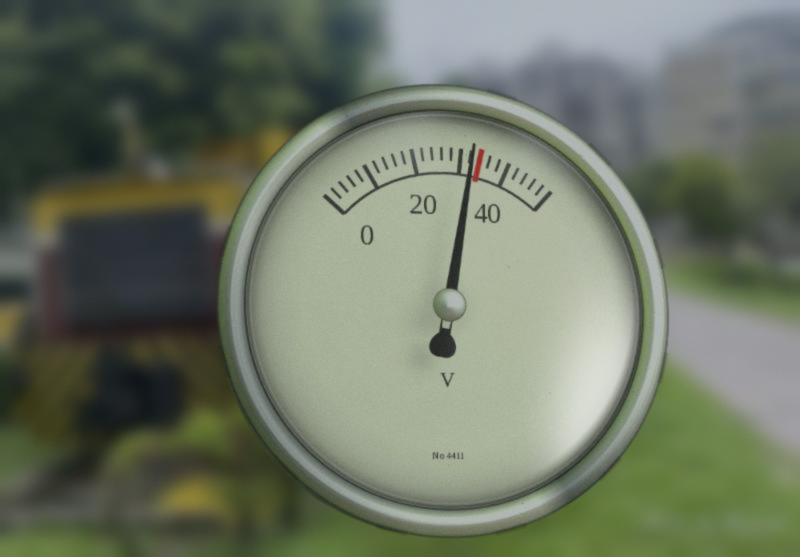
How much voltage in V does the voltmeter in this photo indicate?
32 V
